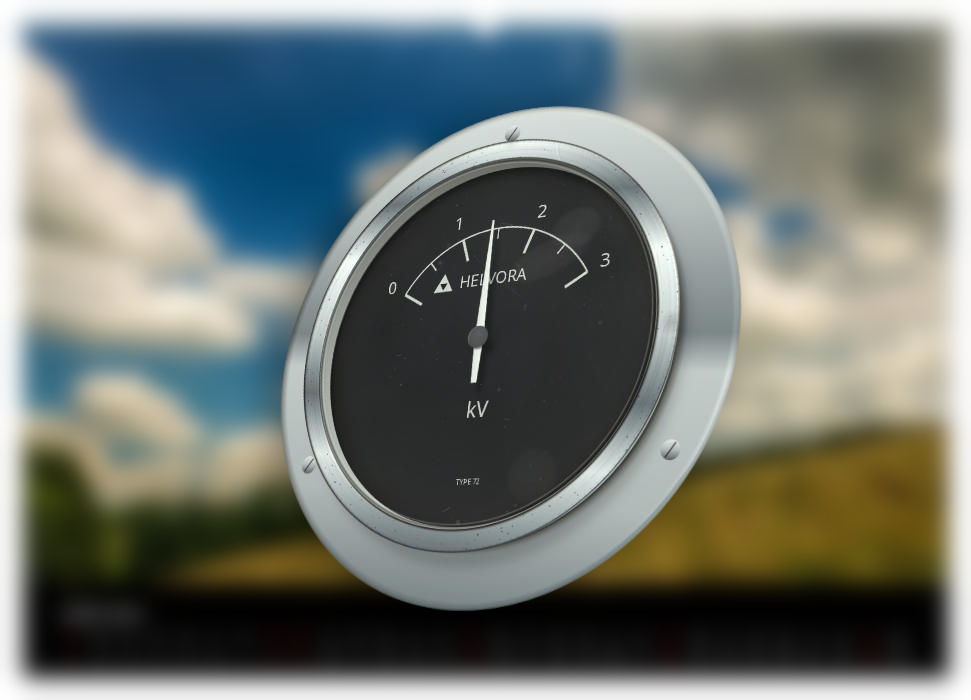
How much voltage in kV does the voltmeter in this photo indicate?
1.5 kV
